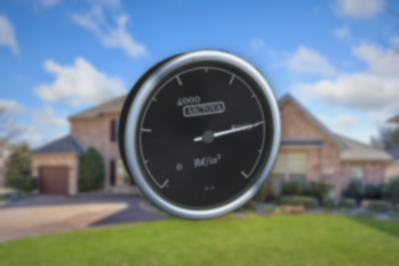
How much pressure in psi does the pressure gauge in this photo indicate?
8000 psi
